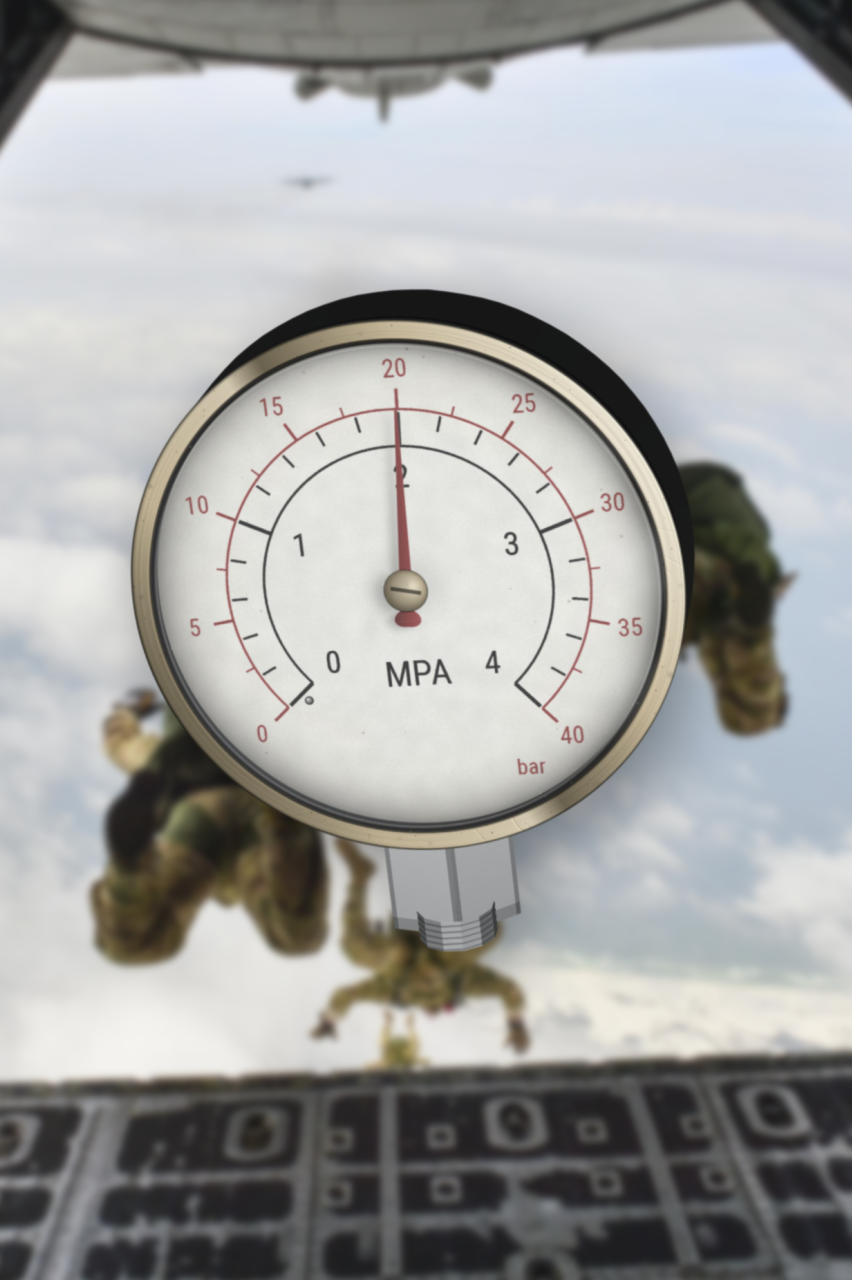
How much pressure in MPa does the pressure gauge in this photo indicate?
2 MPa
